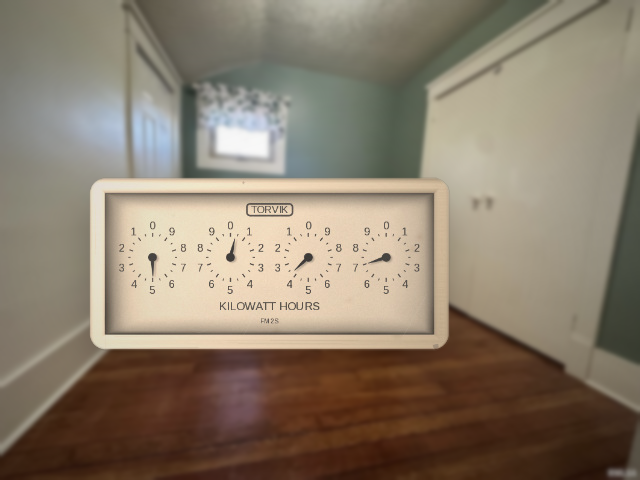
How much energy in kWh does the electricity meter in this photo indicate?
5037 kWh
